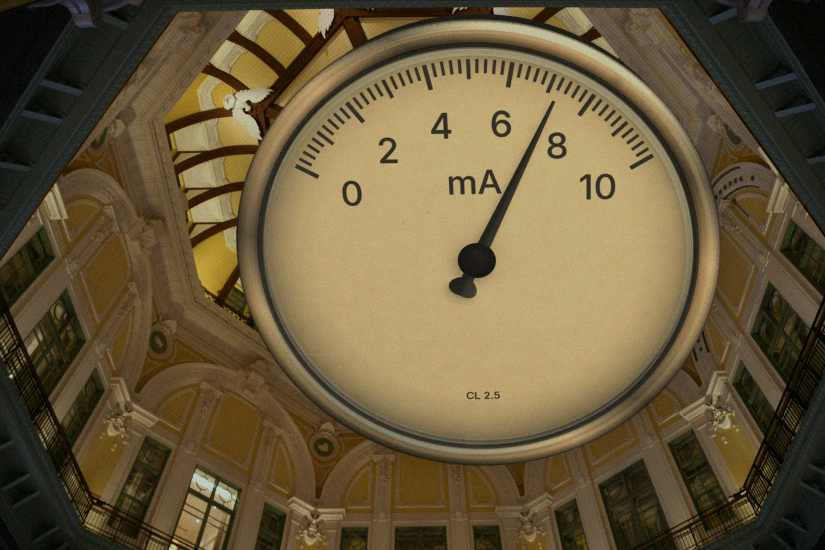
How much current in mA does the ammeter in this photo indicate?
7.2 mA
